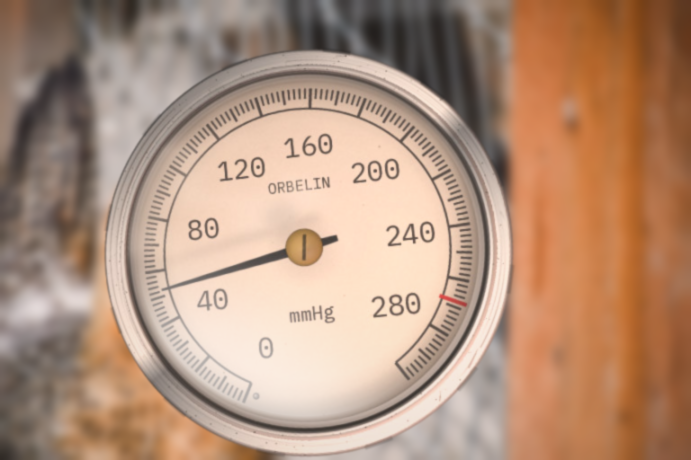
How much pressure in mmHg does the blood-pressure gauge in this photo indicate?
52 mmHg
